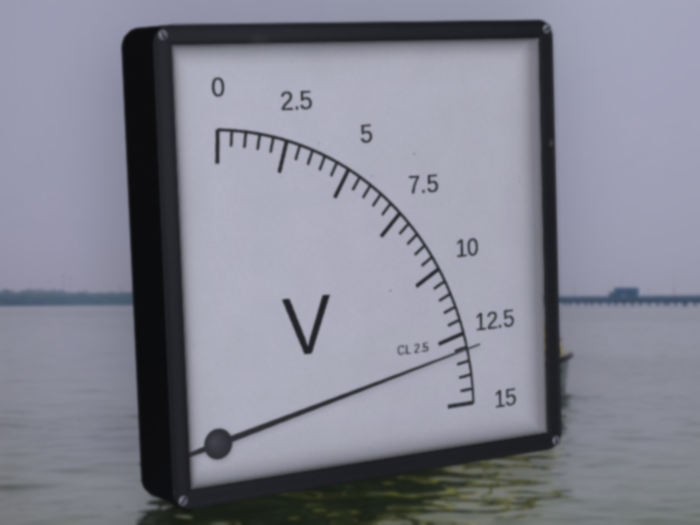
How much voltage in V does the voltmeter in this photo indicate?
13 V
